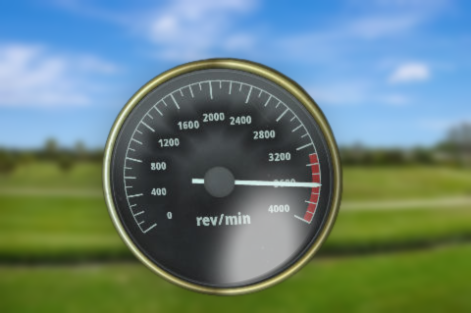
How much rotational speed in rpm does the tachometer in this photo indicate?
3600 rpm
